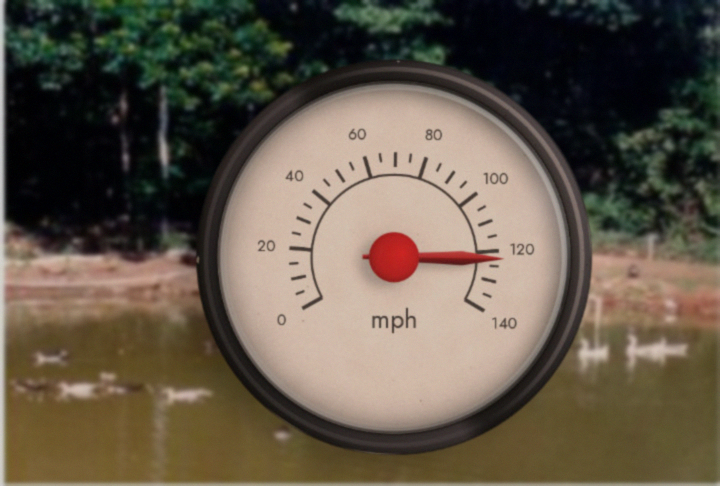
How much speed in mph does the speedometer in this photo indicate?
122.5 mph
